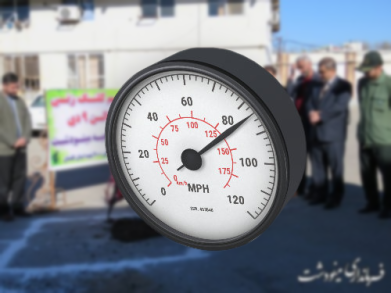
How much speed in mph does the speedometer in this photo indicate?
84 mph
